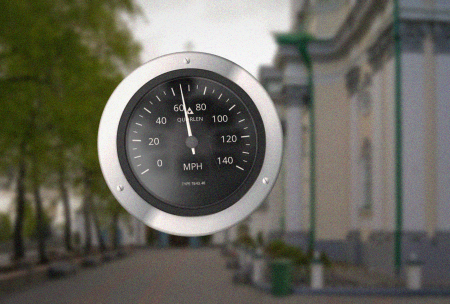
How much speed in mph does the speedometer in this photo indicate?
65 mph
